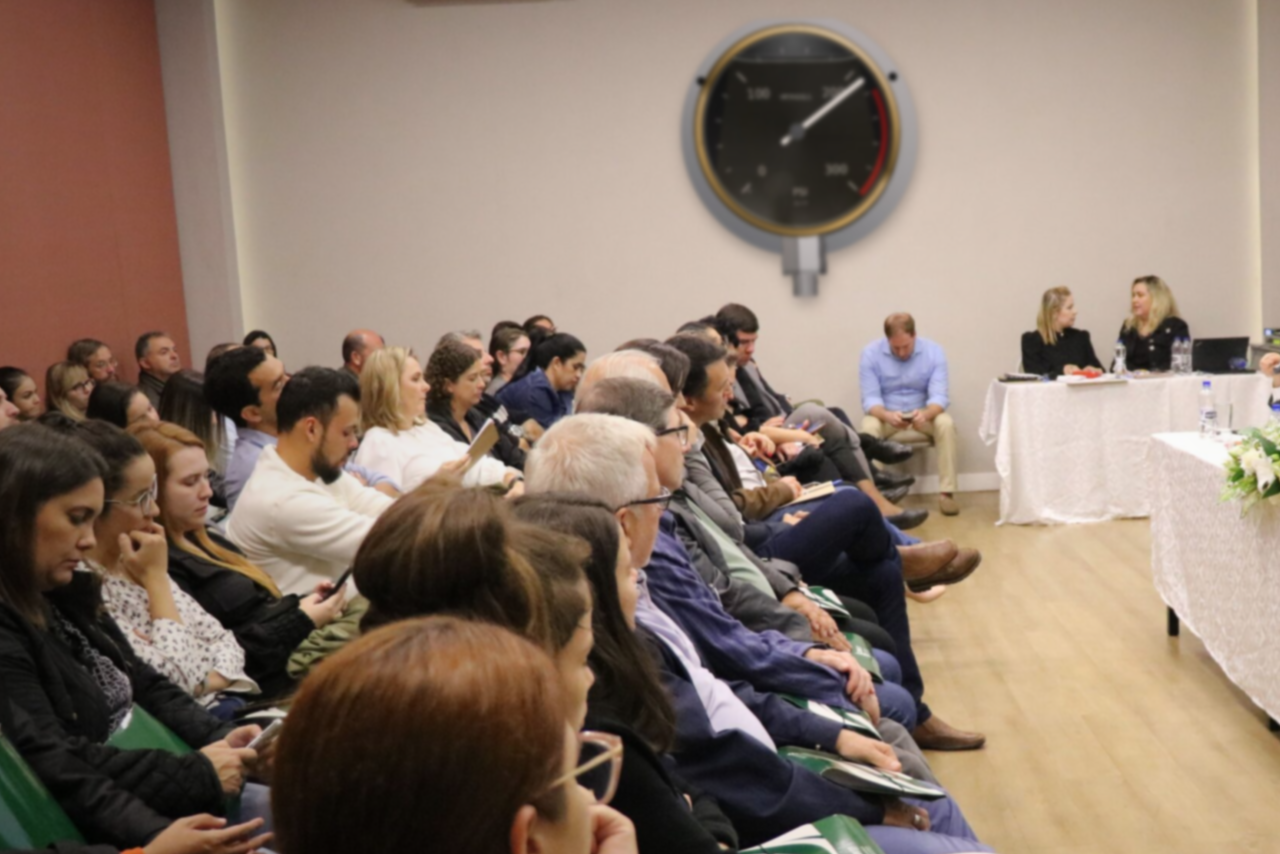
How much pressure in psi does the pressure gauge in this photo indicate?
210 psi
